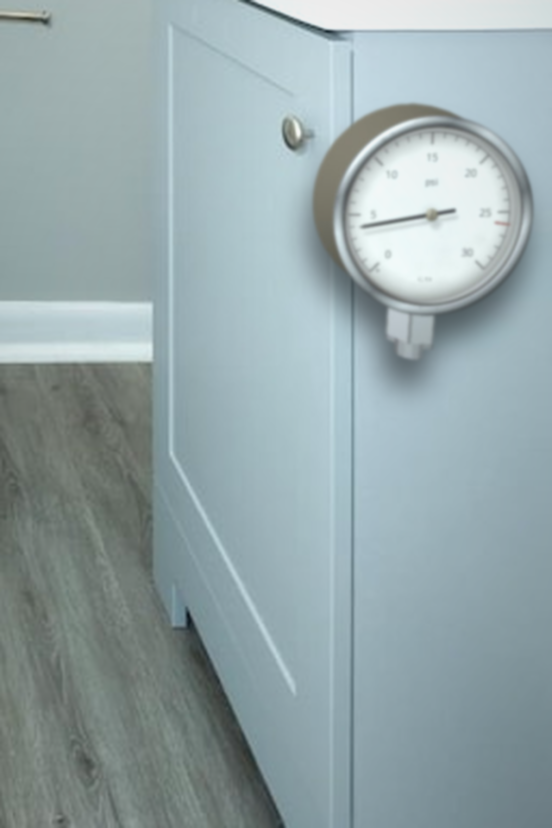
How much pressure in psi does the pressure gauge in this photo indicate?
4 psi
